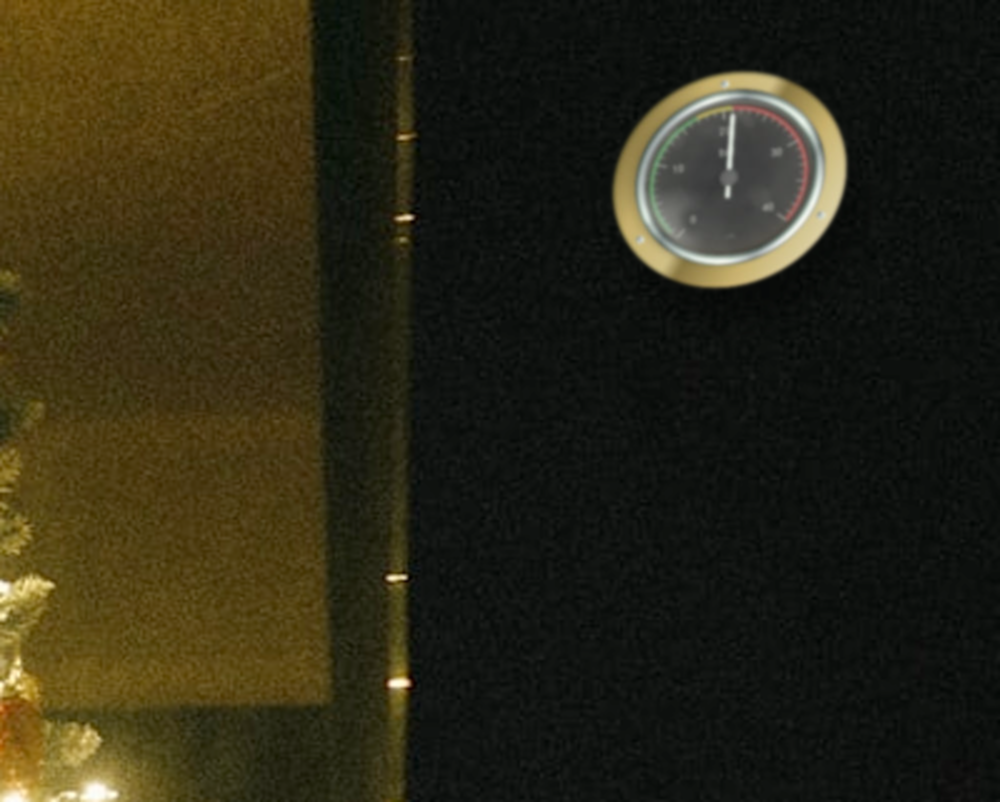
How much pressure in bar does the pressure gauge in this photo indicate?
21 bar
